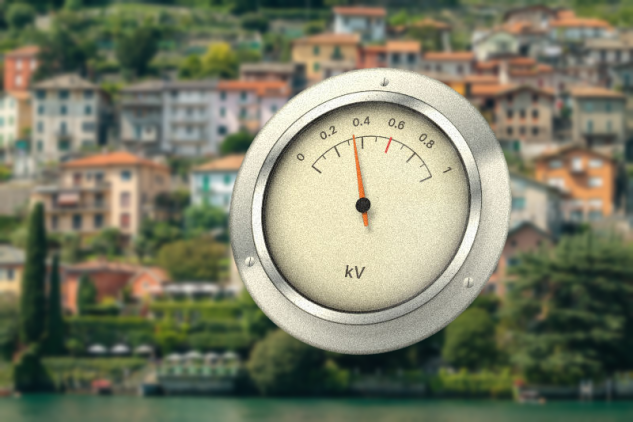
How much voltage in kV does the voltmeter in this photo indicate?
0.35 kV
